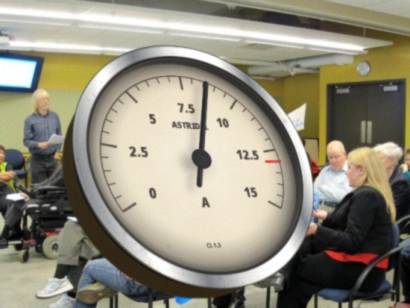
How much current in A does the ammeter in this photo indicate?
8.5 A
